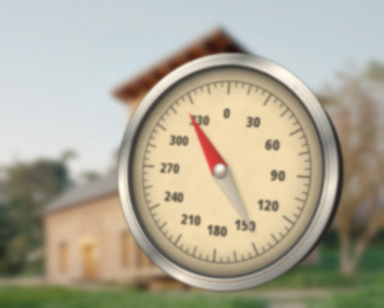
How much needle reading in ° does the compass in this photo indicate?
325 °
